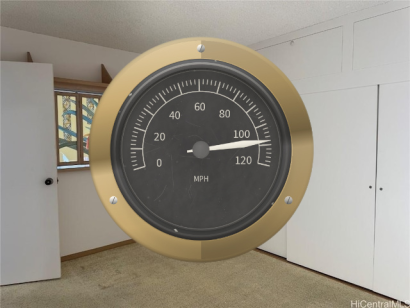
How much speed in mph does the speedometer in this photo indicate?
108 mph
